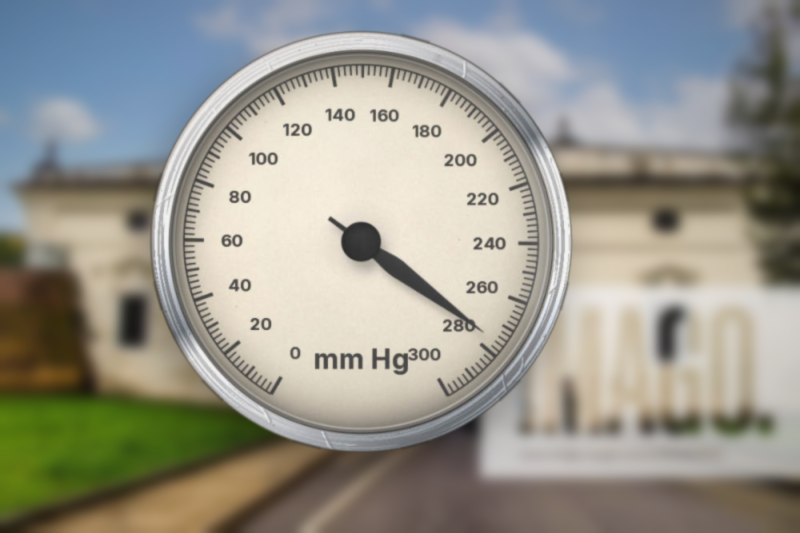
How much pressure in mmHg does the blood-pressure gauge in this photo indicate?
276 mmHg
